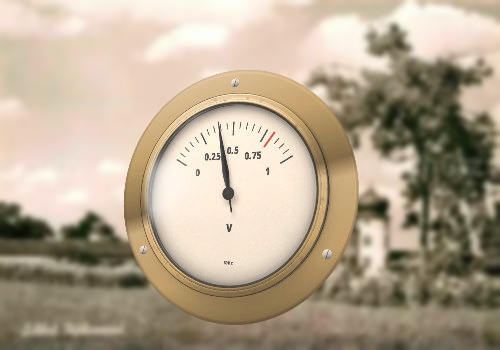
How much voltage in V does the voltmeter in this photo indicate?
0.4 V
